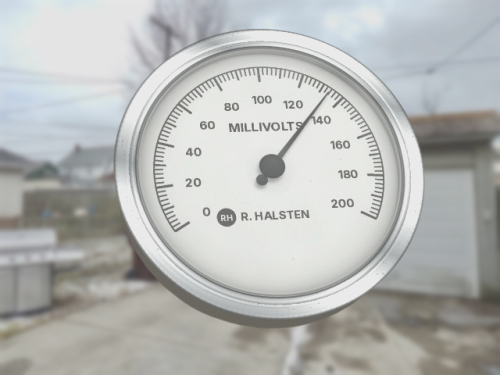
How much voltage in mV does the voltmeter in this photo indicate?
134 mV
